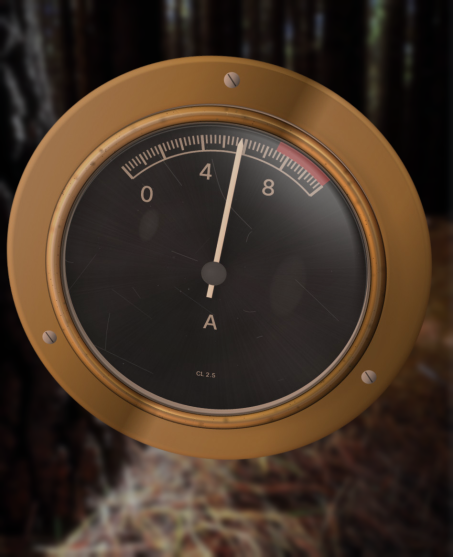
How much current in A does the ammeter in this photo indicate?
5.8 A
